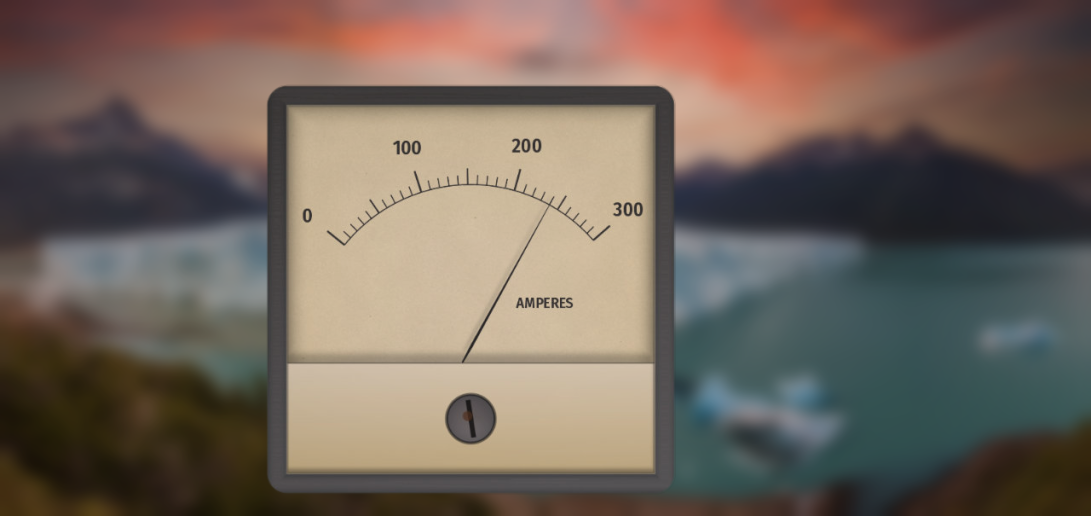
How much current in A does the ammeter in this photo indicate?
240 A
